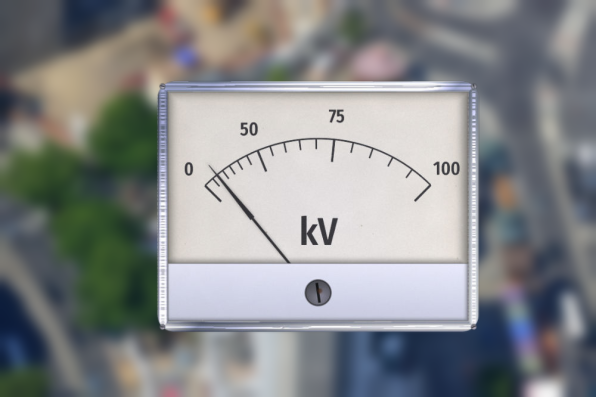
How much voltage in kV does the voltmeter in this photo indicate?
25 kV
